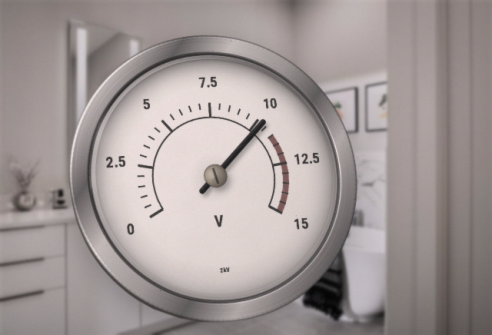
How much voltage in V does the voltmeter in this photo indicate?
10.25 V
